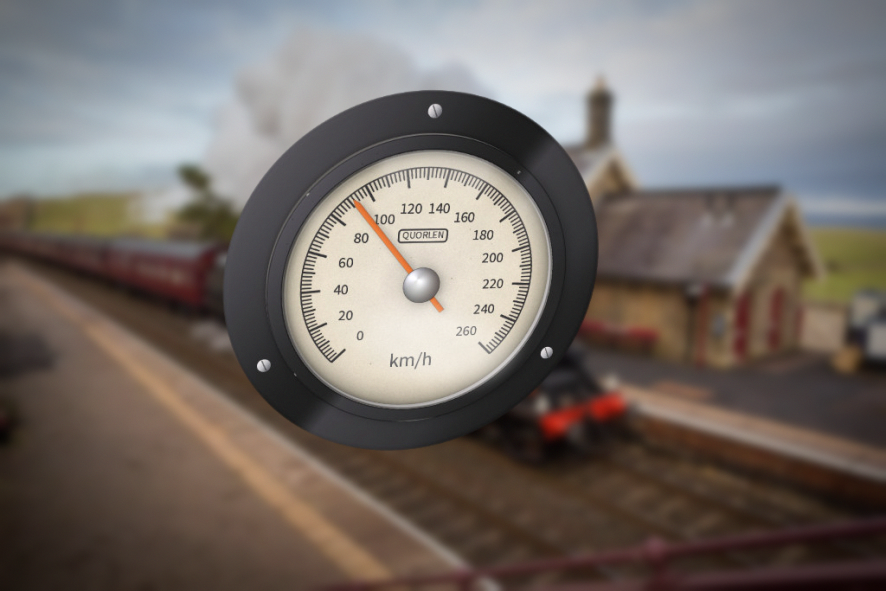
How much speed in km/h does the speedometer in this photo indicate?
92 km/h
